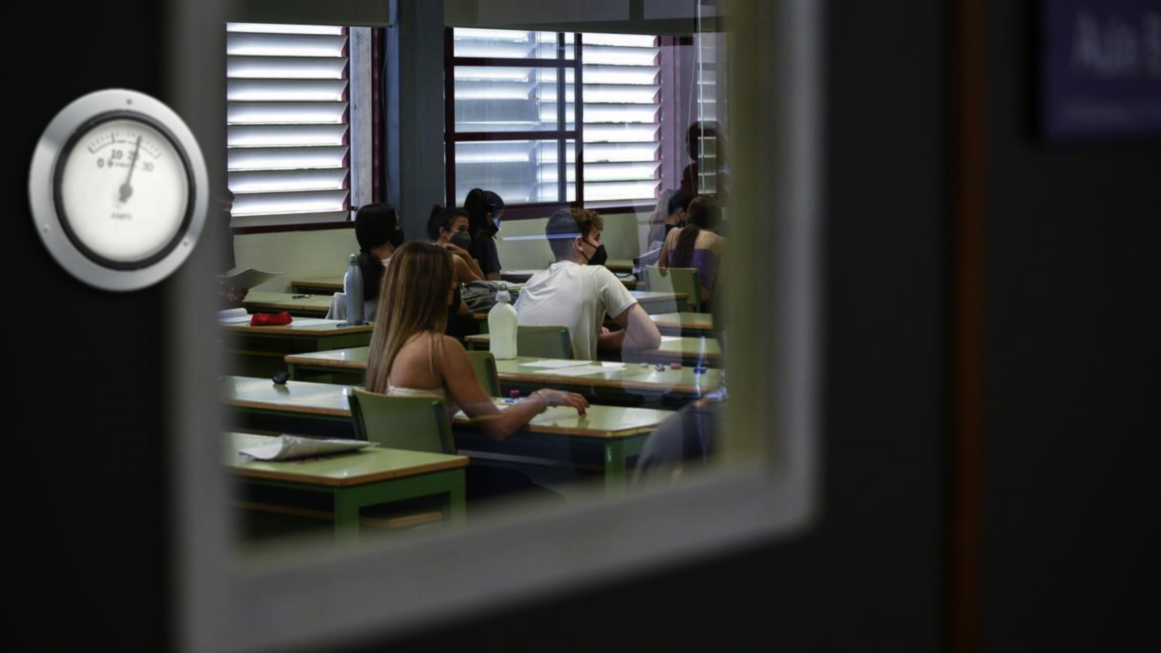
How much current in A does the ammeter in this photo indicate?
20 A
